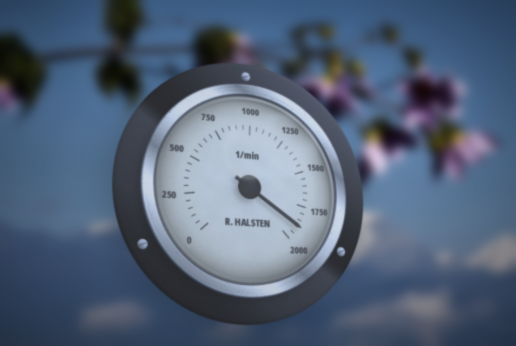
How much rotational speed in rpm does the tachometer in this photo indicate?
1900 rpm
